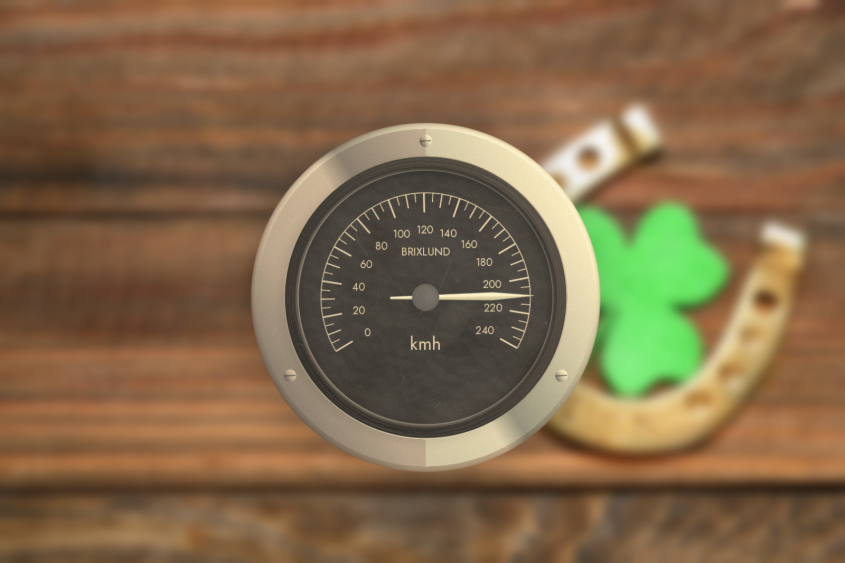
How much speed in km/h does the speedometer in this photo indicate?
210 km/h
